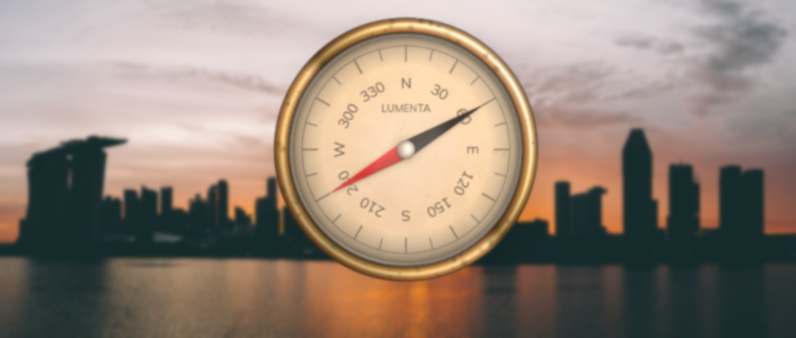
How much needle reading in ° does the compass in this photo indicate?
240 °
